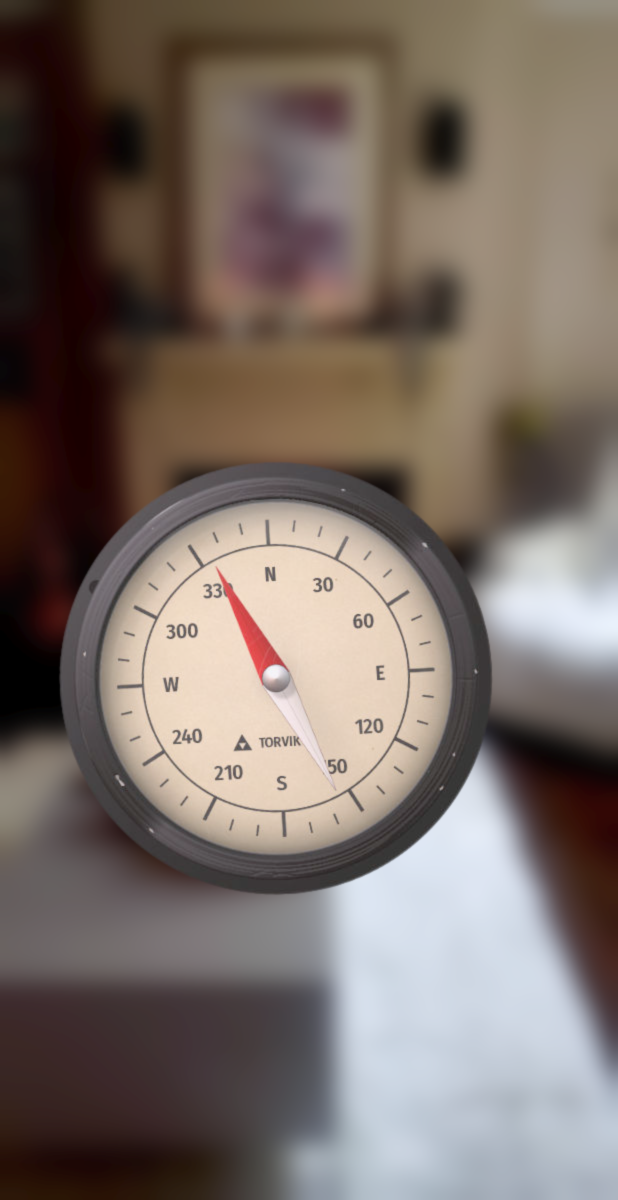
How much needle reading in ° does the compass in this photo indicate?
335 °
